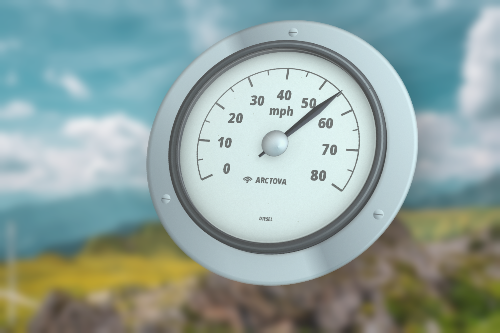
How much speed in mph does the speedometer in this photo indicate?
55 mph
